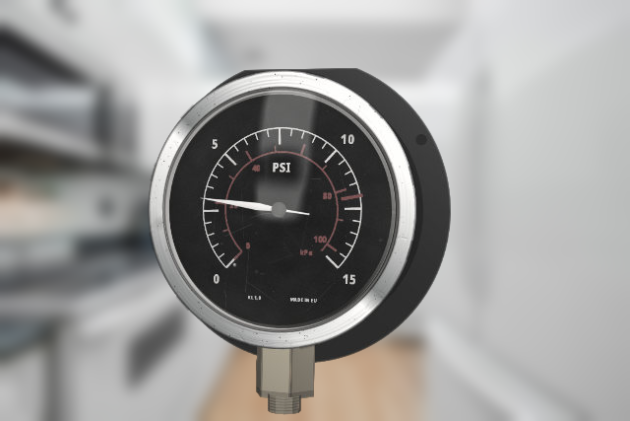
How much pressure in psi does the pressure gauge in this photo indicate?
3 psi
